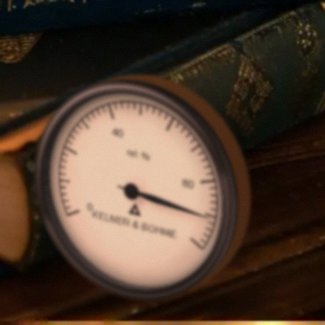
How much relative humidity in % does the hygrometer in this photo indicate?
90 %
